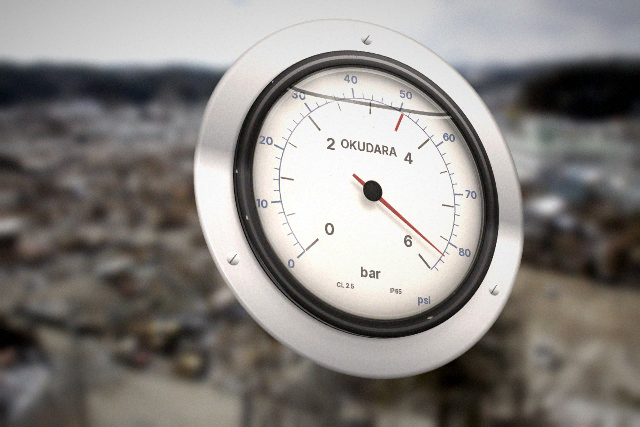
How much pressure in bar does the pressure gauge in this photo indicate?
5.75 bar
